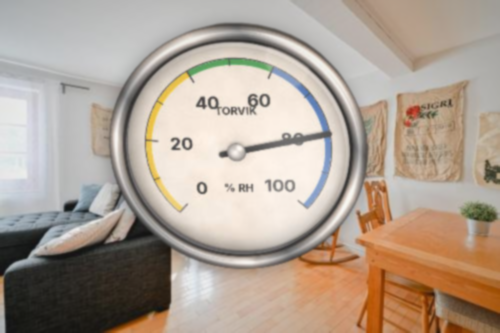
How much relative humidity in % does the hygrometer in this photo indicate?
80 %
